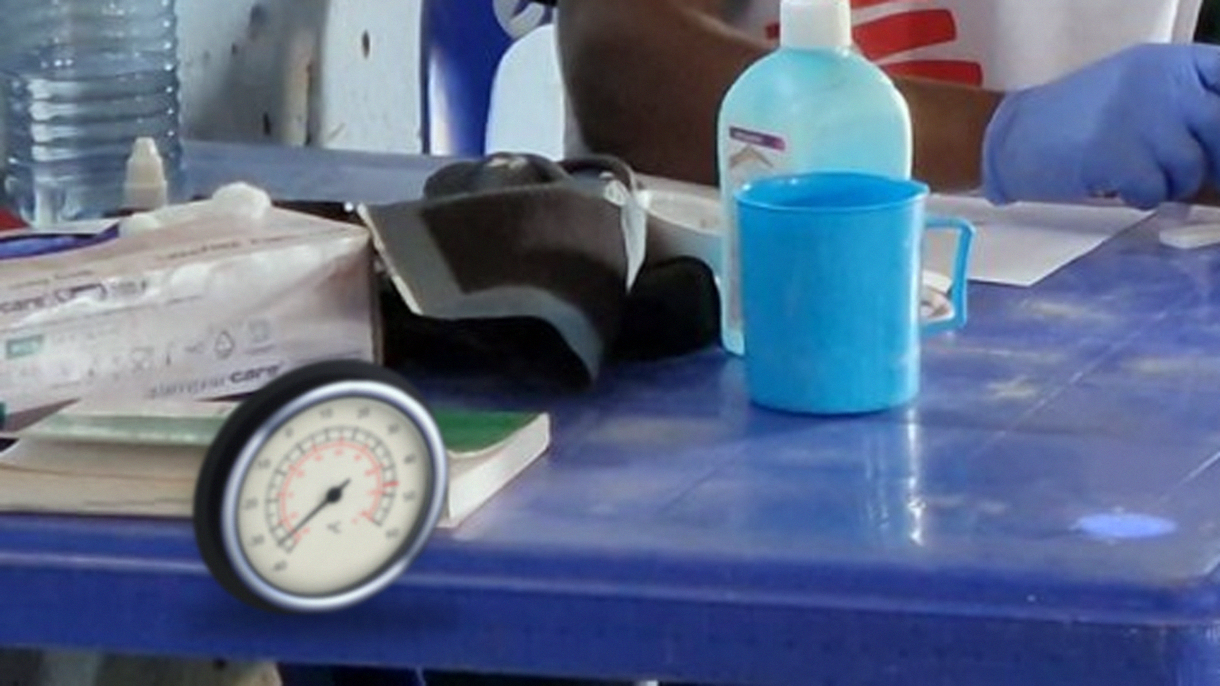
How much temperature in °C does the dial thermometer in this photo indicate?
-35 °C
